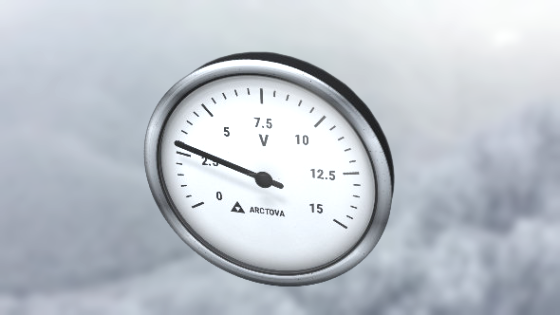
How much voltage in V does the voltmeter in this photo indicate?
3 V
